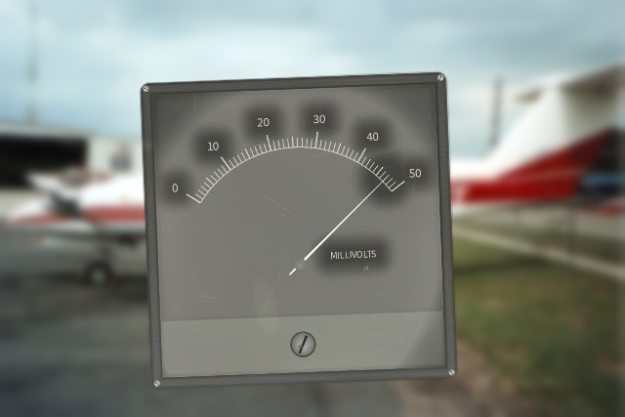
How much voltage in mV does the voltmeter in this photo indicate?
47 mV
